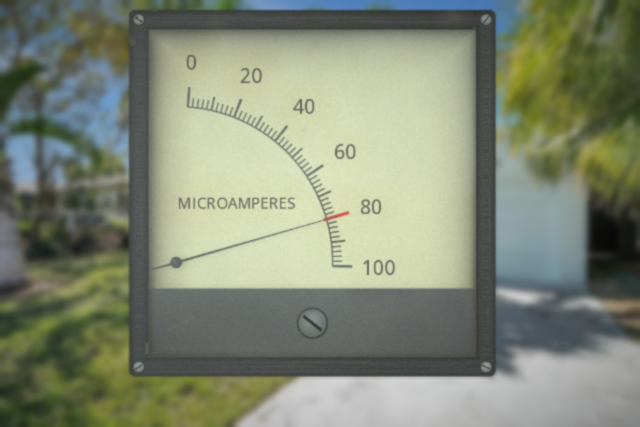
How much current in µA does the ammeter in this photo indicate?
80 µA
